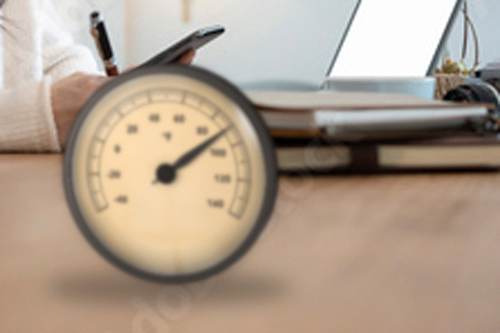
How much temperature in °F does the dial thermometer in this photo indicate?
90 °F
